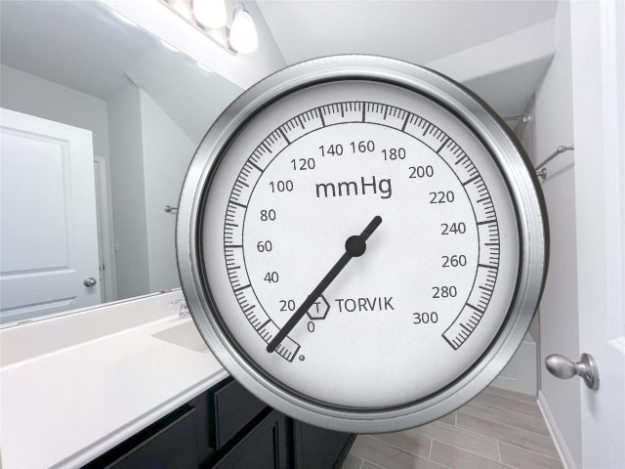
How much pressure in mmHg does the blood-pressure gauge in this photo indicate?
10 mmHg
